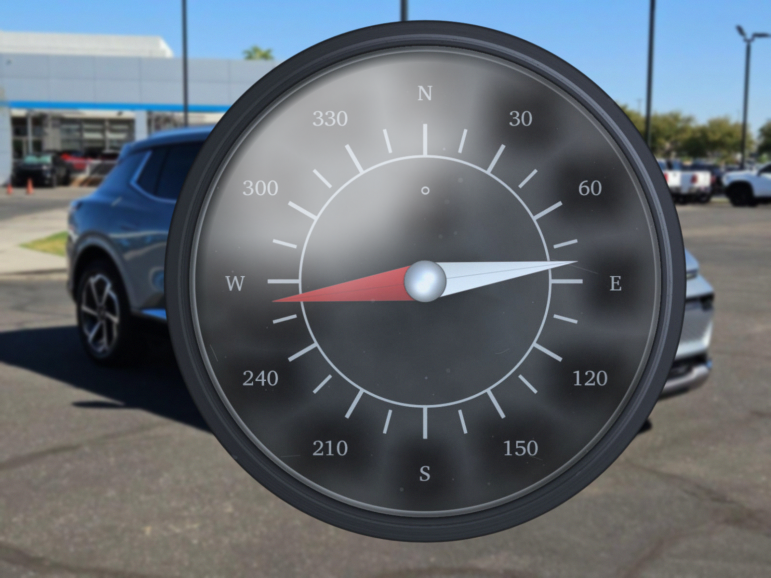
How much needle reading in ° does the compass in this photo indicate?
262.5 °
